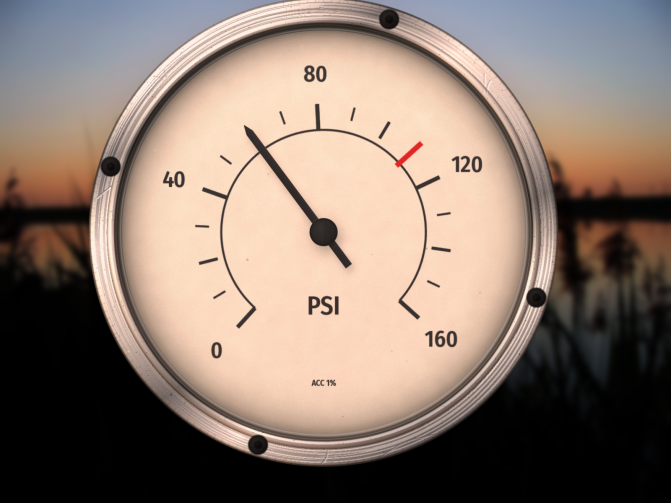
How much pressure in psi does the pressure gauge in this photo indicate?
60 psi
